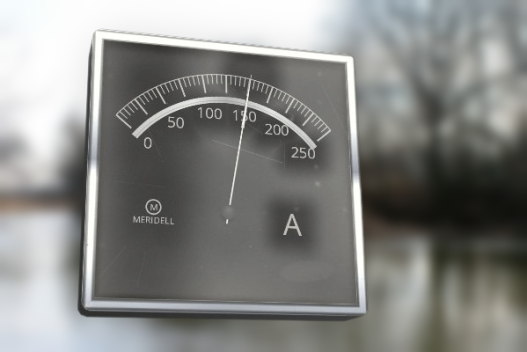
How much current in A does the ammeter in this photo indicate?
150 A
